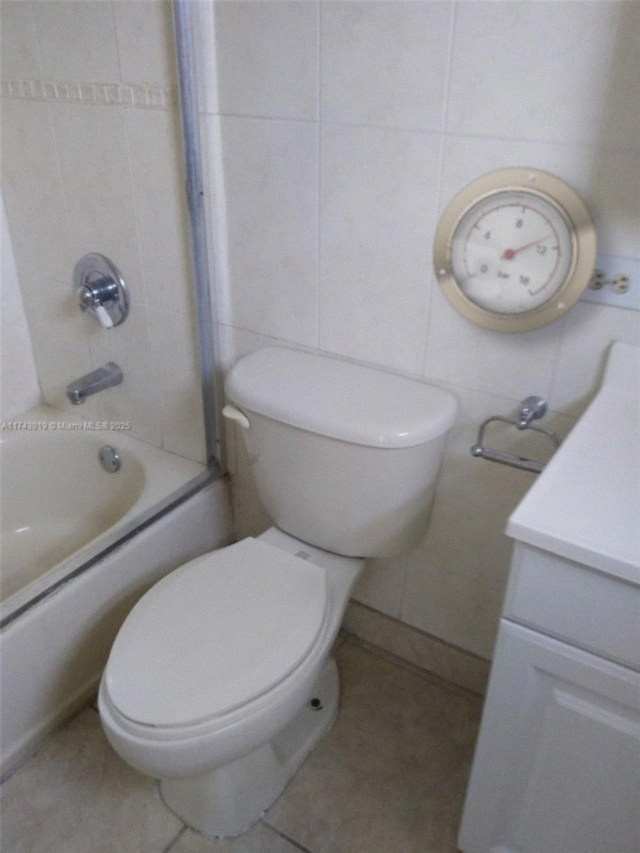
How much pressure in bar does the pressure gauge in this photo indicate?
11 bar
